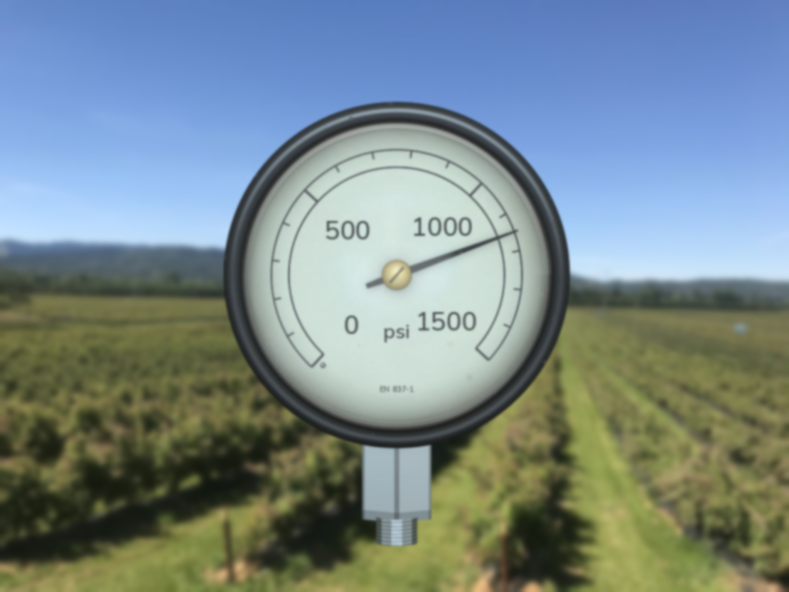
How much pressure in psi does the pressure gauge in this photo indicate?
1150 psi
